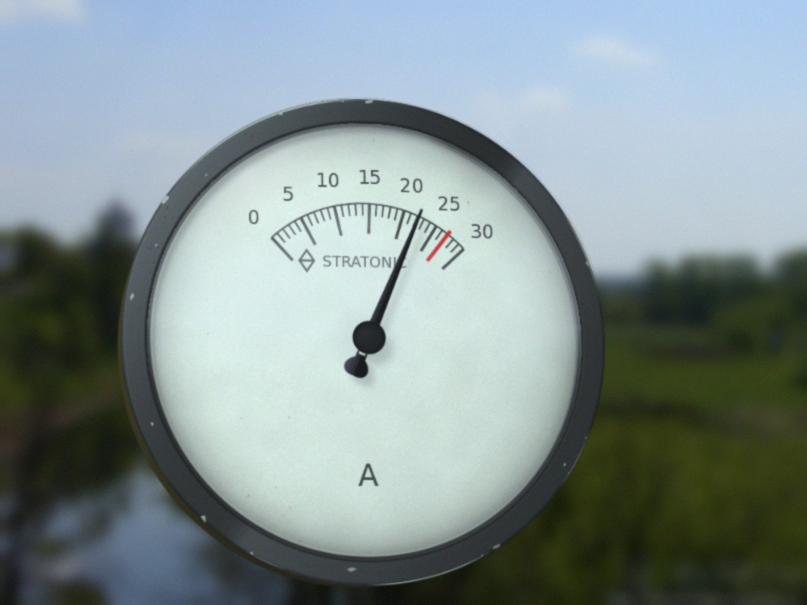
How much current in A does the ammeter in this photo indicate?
22 A
